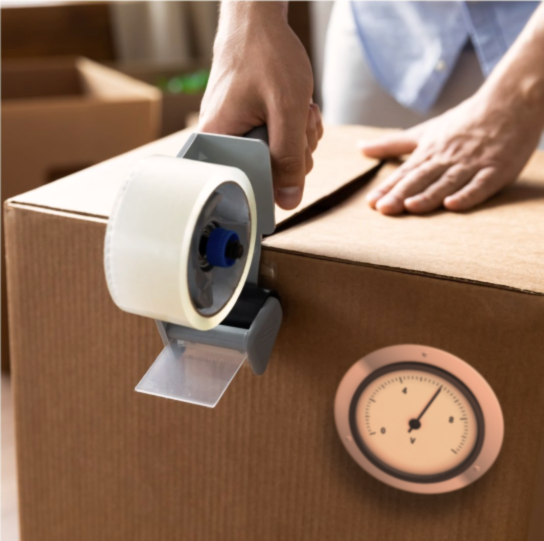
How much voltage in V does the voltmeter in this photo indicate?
6 V
